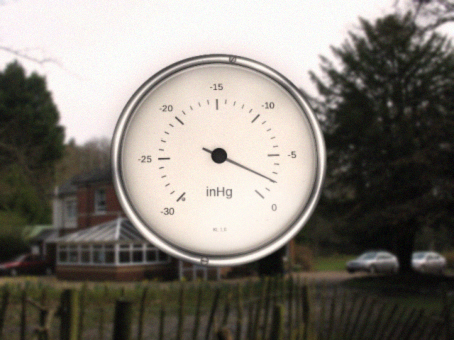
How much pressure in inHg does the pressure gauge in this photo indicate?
-2 inHg
